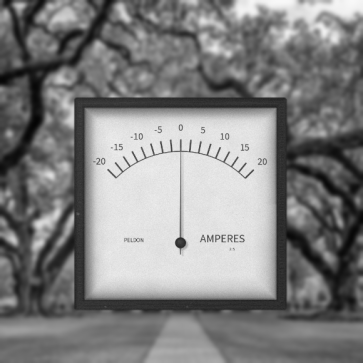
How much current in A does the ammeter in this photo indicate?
0 A
